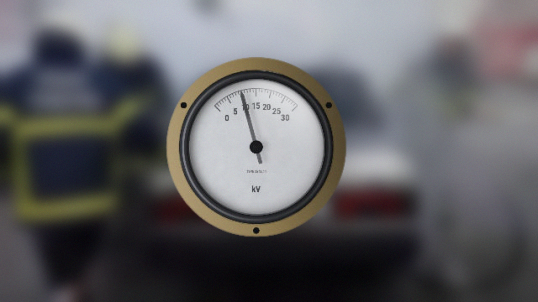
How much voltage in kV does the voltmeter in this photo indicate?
10 kV
